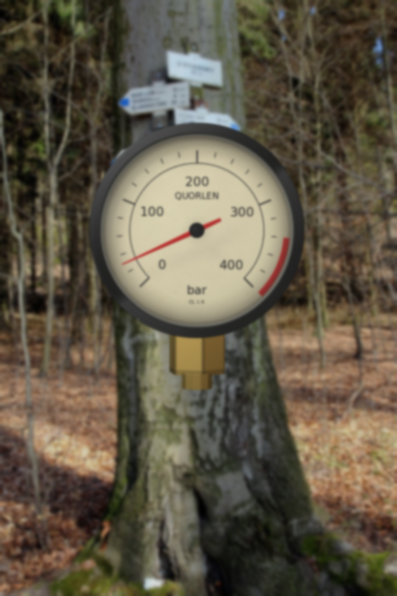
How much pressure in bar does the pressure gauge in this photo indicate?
30 bar
